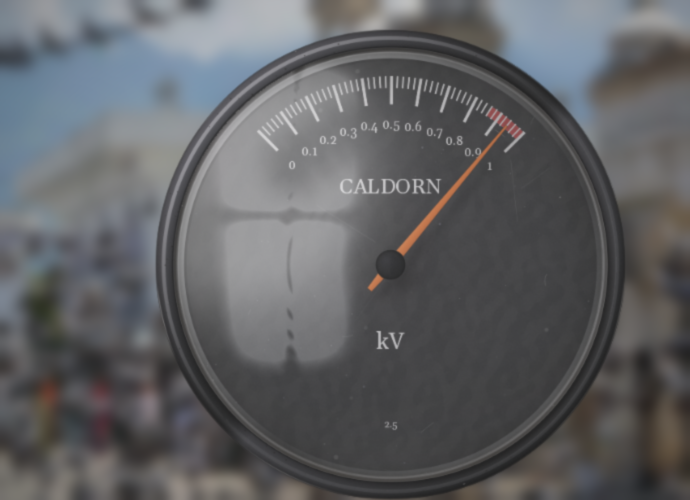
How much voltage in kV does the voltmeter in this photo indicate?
0.94 kV
